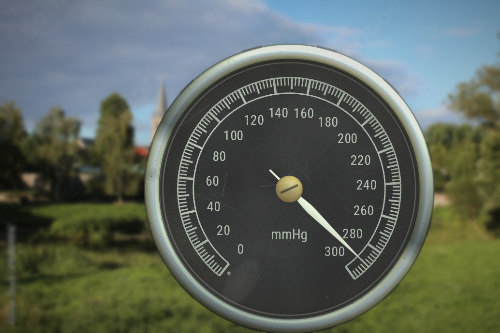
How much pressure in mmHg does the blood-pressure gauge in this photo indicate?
290 mmHg
